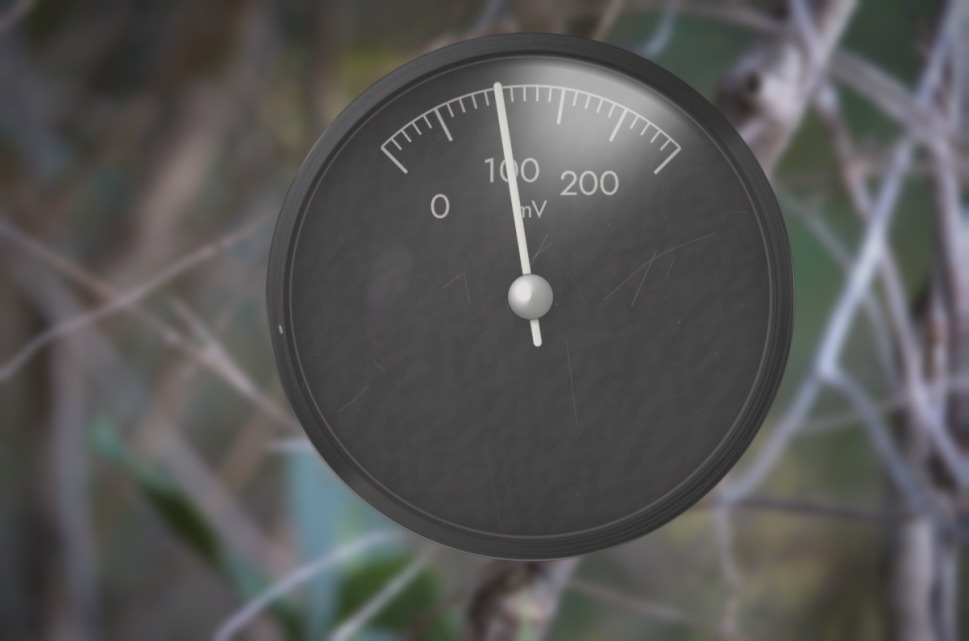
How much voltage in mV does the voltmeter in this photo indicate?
100 mV
